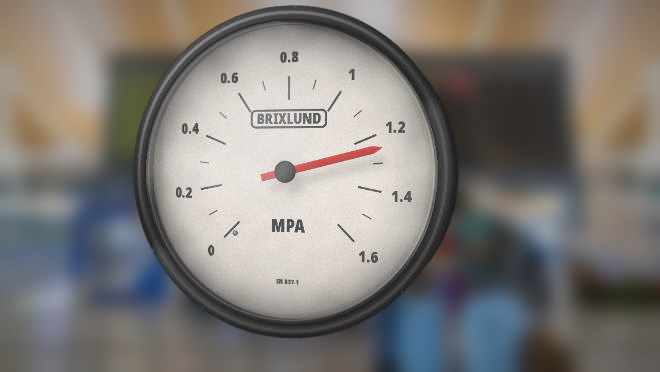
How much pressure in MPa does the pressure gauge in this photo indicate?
1.25 MPa
